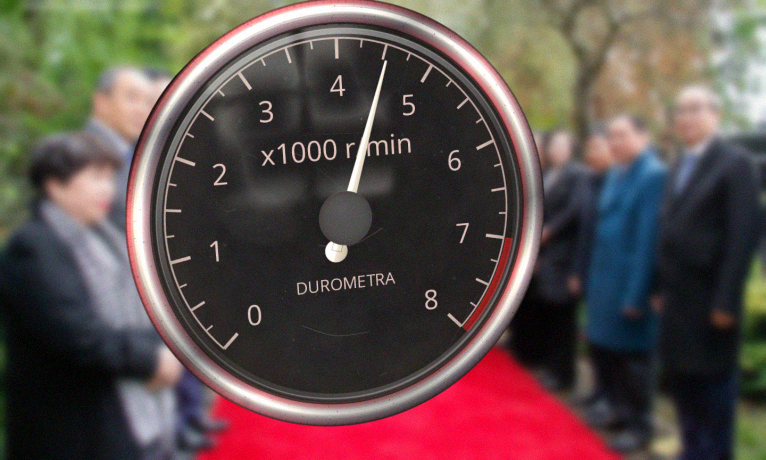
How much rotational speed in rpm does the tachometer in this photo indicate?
4500 rpm
